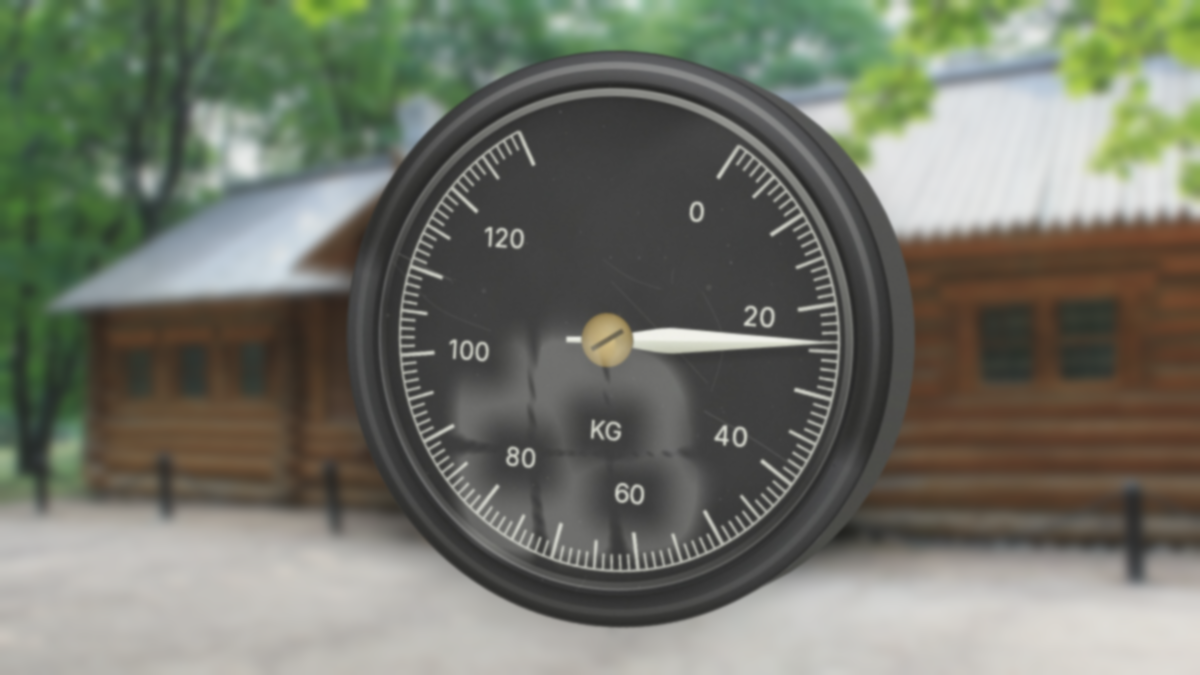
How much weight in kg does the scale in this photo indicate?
24 kg
